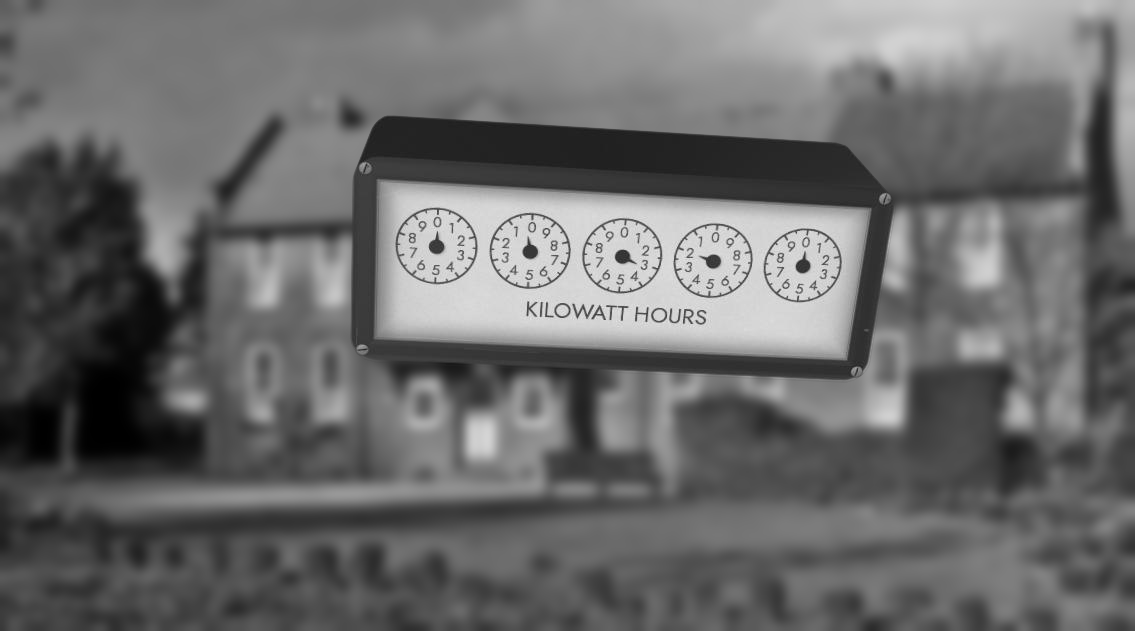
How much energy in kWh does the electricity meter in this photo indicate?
320 kWh
